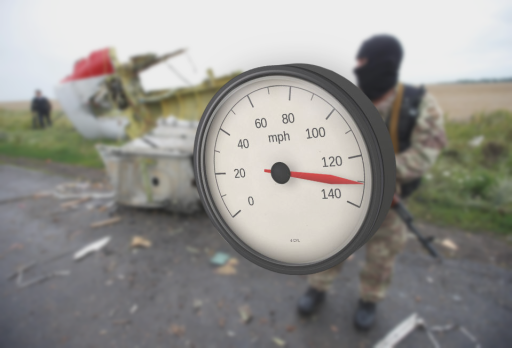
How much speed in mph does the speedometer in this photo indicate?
130 mph
